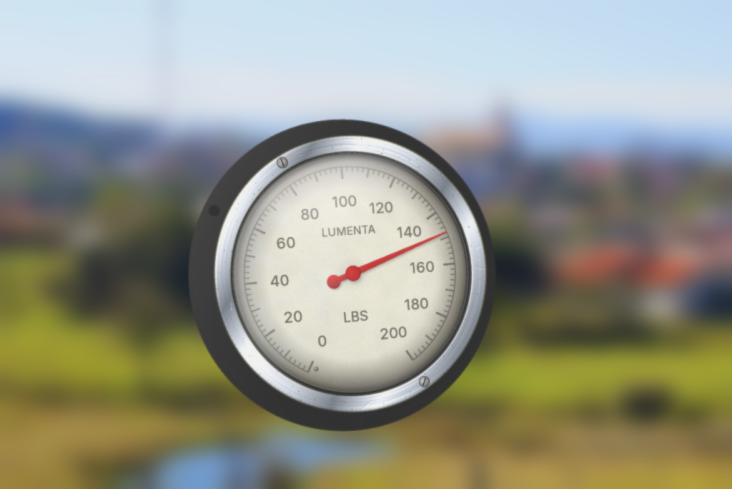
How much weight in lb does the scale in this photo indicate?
148 lb
